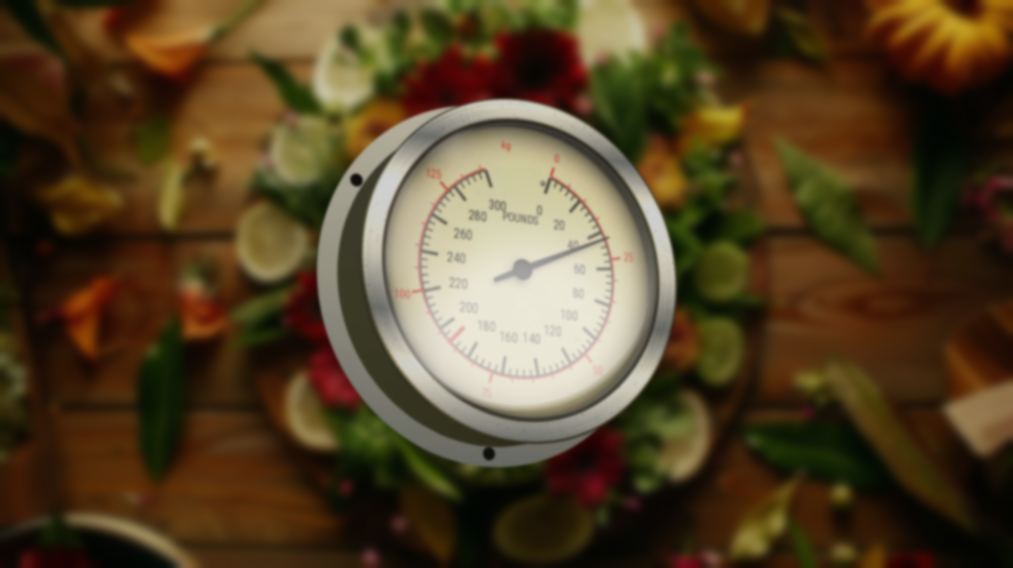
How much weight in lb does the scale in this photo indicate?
44 lb
